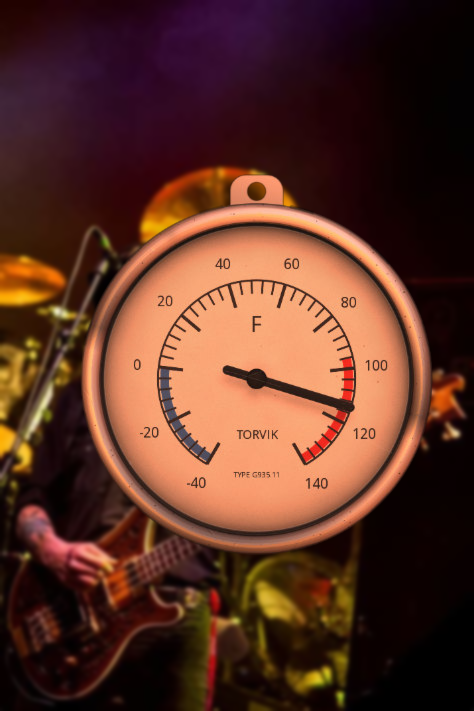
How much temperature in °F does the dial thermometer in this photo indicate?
114 °F
